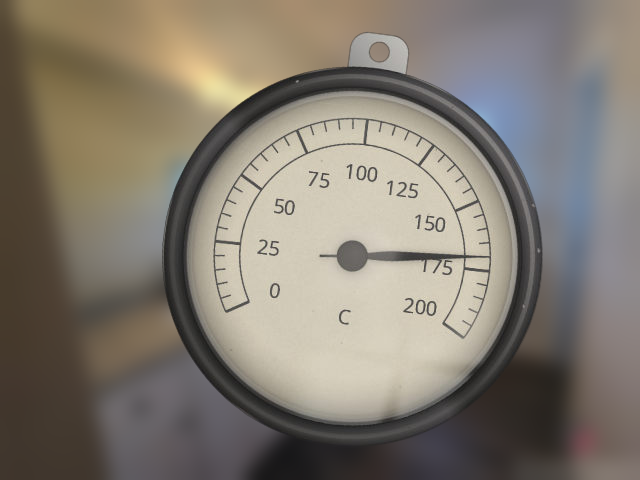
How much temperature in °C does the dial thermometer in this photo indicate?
170 °C
